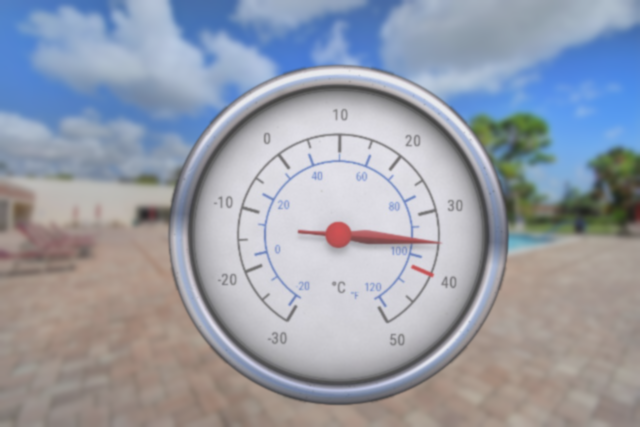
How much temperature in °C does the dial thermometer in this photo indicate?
35 °C
